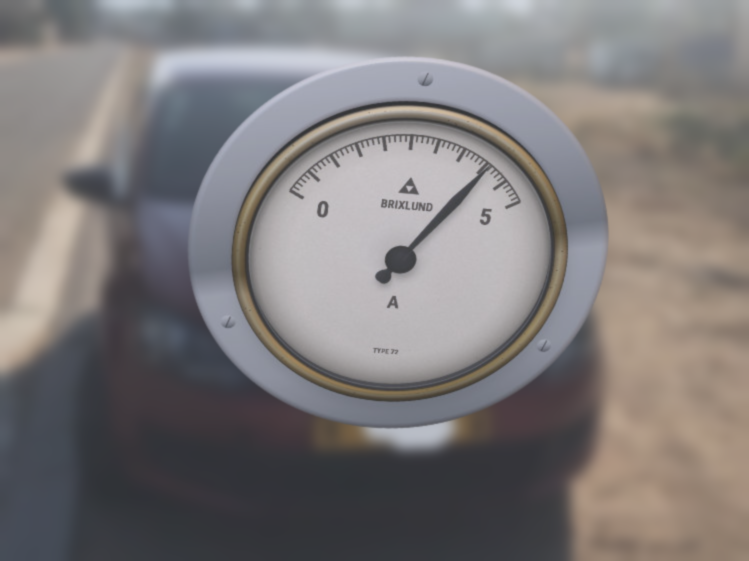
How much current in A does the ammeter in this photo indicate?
4 A
